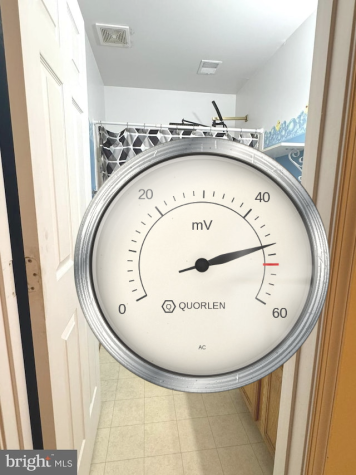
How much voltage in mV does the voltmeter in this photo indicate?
48 mV
